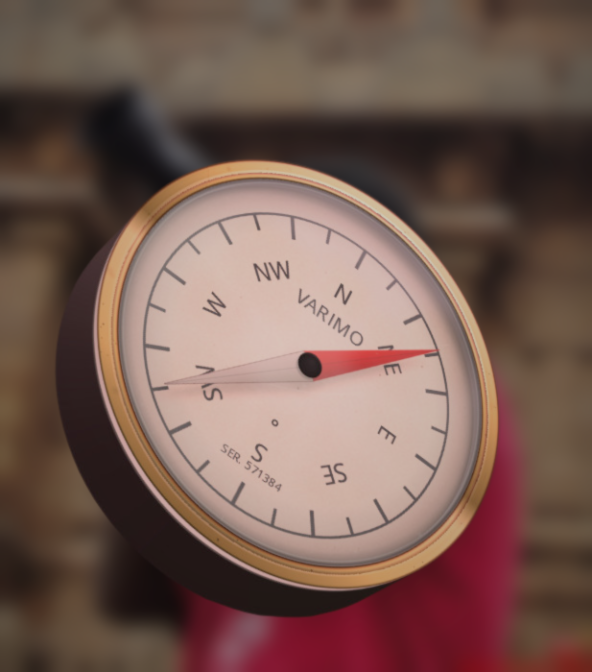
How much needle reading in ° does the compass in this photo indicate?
45 °
